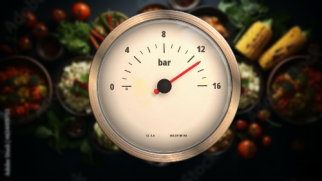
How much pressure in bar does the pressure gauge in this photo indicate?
13 bar
